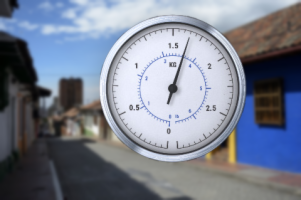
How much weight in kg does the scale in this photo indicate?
1.65 kg
